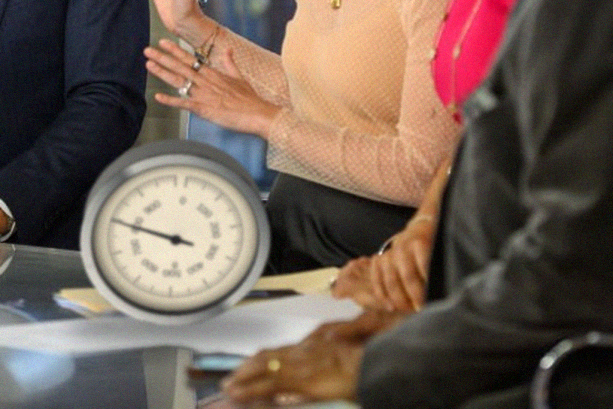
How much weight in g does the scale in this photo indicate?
800 g
